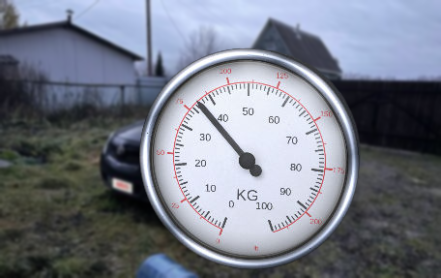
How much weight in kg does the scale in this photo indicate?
37 kg
